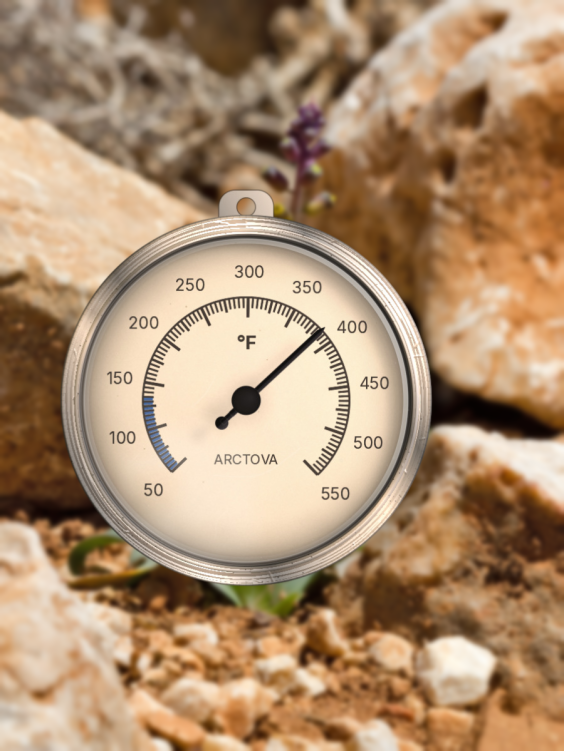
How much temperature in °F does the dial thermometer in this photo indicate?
385 °F
